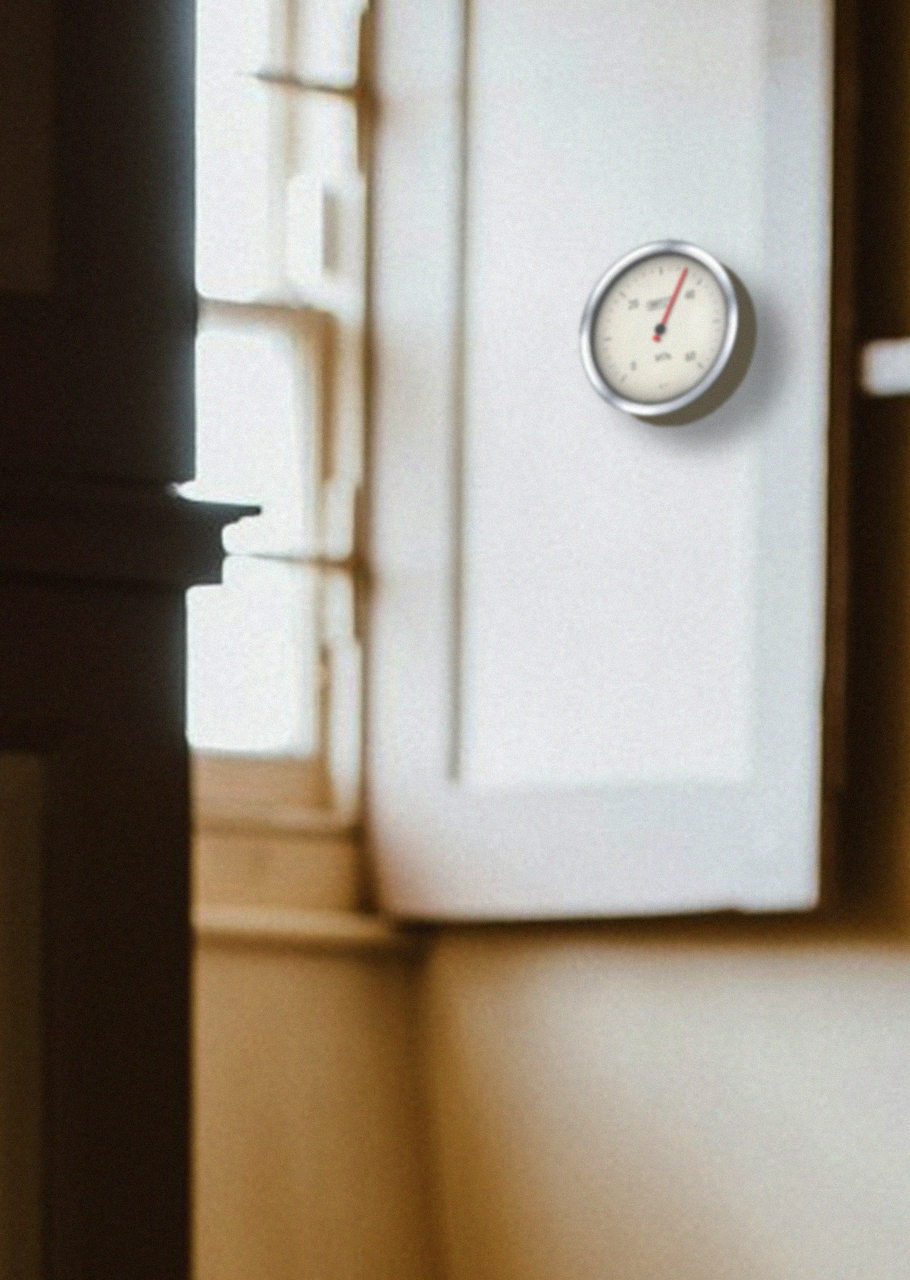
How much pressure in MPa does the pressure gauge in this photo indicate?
36 MPa
